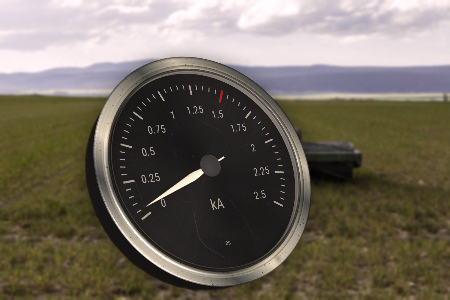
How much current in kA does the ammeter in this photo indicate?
0.05 kA
